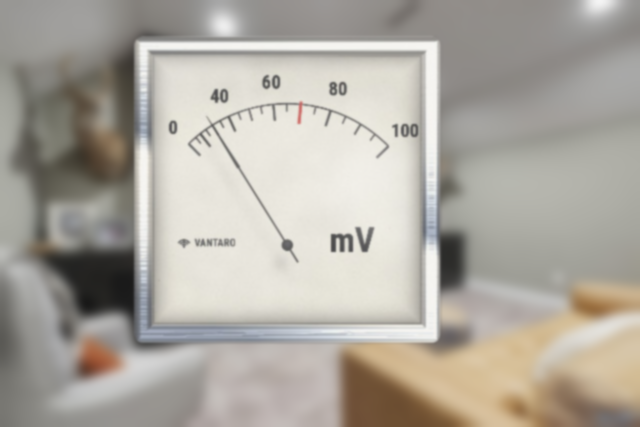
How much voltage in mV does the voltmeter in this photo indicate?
30 mV
